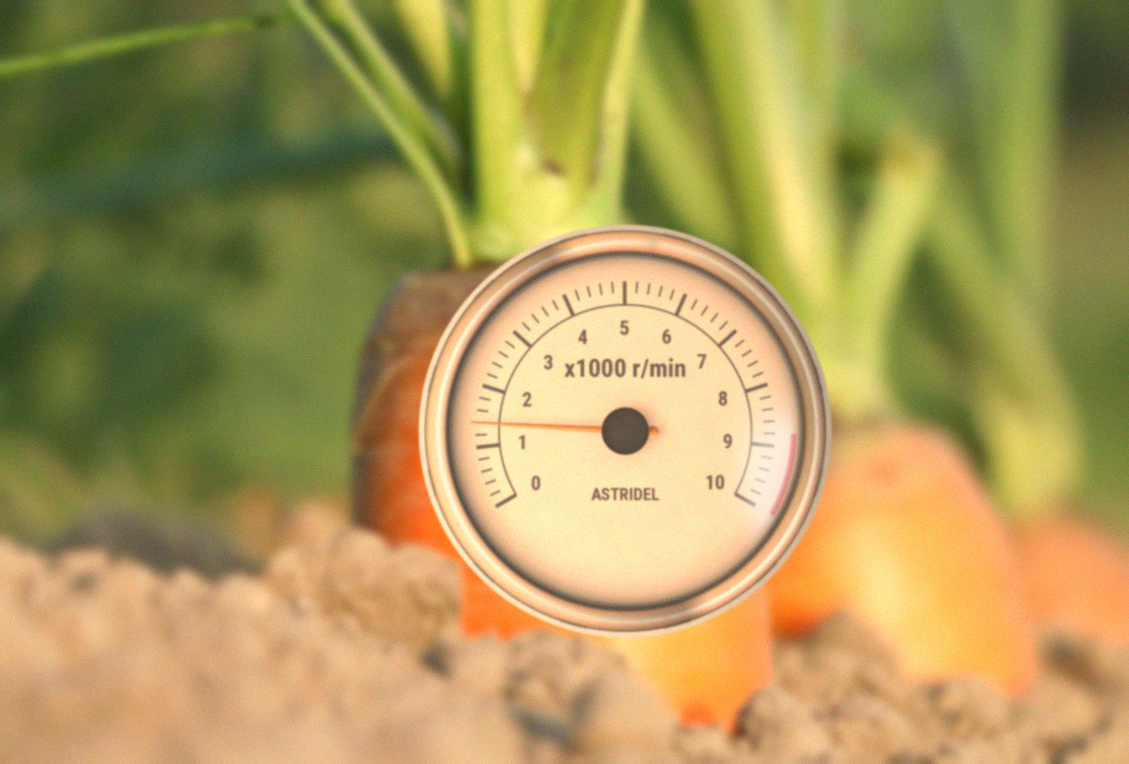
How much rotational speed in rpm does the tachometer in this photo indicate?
1400 rpm
